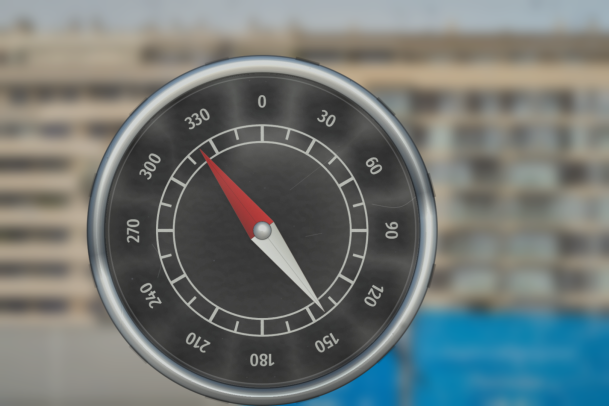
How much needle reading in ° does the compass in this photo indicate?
322.5 °
